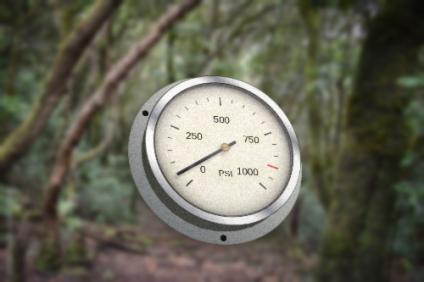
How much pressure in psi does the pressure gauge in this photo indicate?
50 psi
